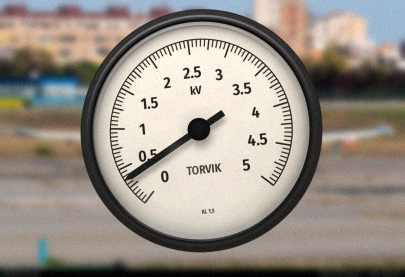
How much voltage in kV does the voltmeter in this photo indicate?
0.35 kV
